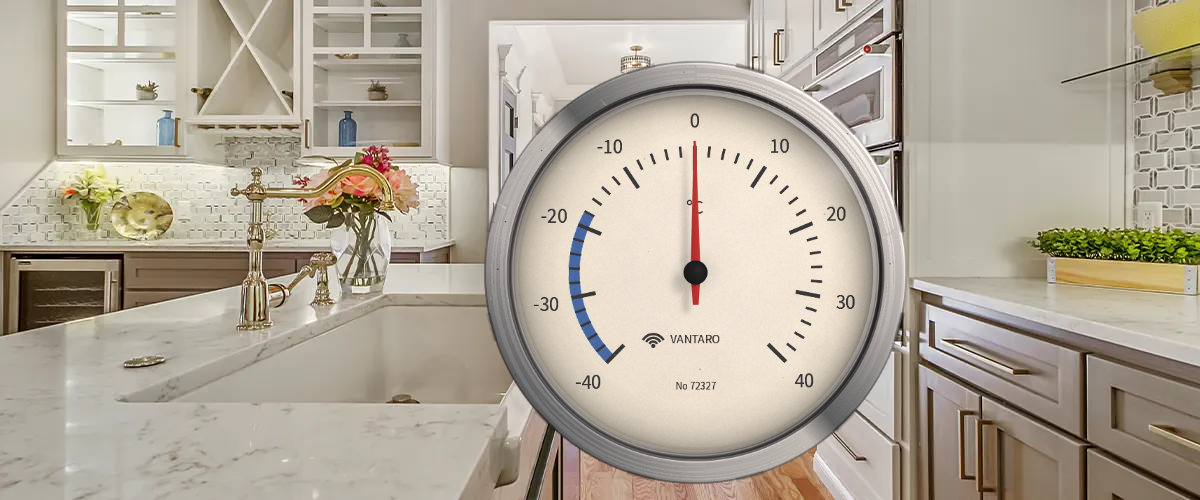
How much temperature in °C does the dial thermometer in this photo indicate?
0 °C
